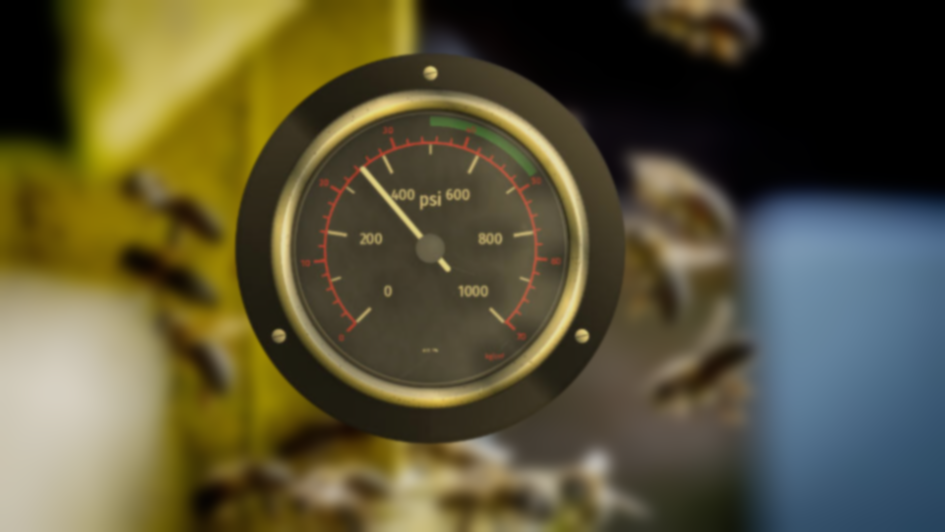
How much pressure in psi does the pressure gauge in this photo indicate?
350 psi
